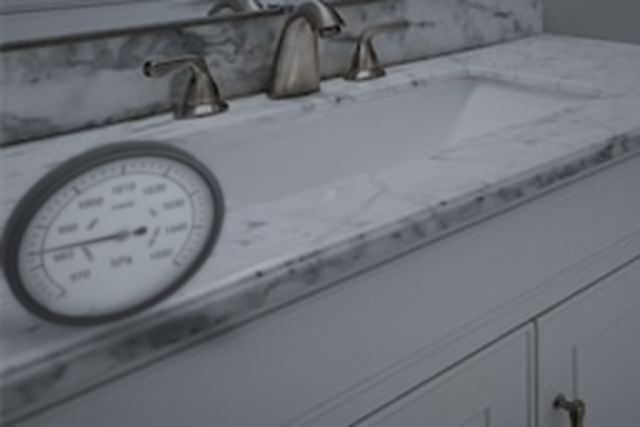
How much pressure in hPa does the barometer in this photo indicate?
984 hPa
